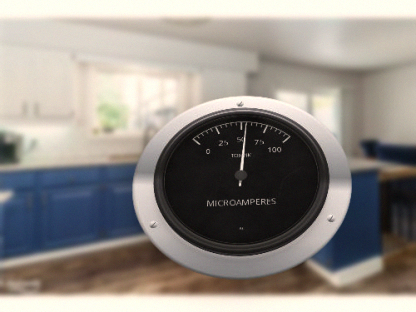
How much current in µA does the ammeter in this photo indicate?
55 µA
